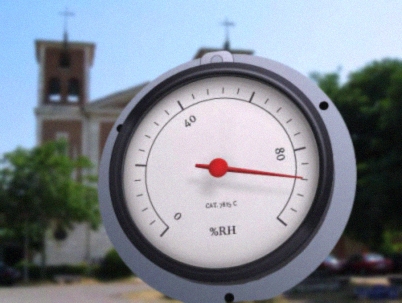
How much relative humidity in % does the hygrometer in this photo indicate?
88 %
